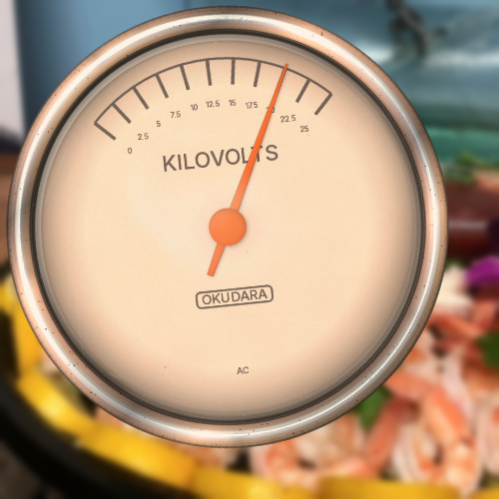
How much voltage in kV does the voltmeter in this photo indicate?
20 kV
